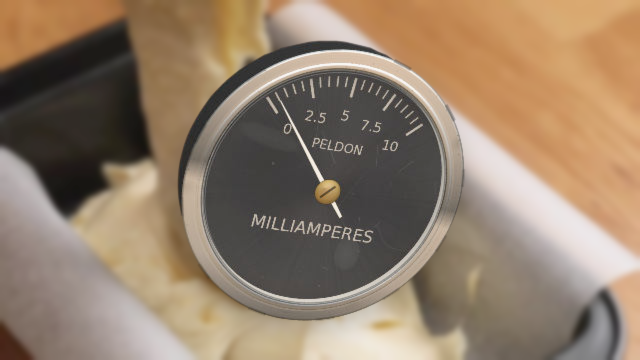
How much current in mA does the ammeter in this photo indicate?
0.5 mA
